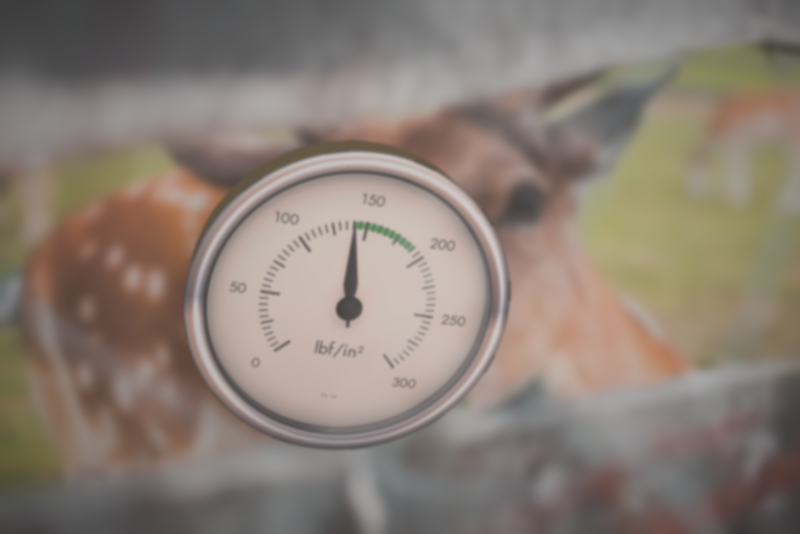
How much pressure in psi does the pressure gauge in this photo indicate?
140 psi
